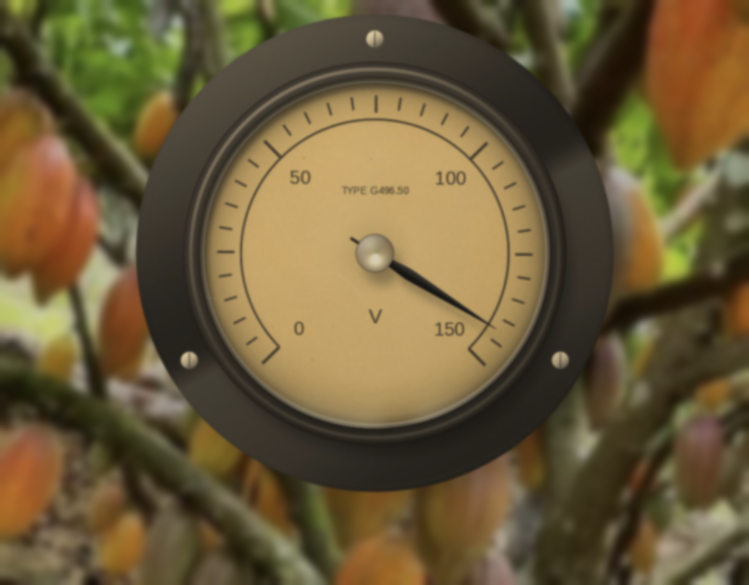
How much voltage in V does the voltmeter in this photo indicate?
142.5 V
